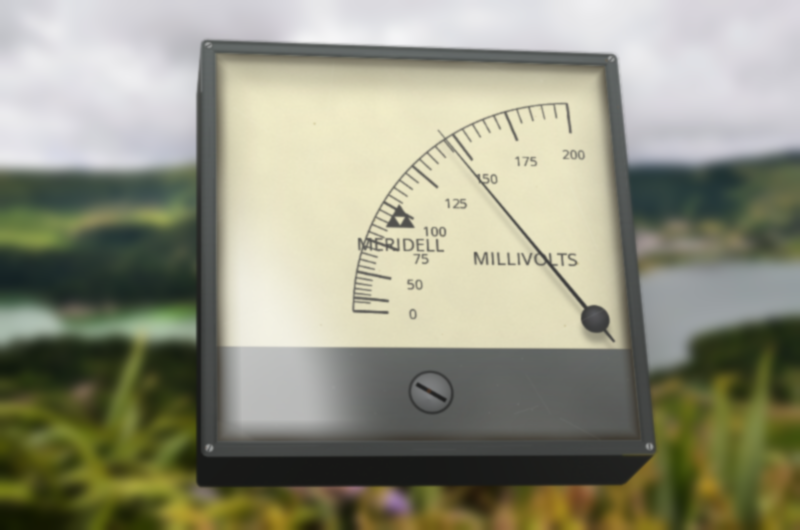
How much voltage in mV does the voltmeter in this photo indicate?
145 mV
